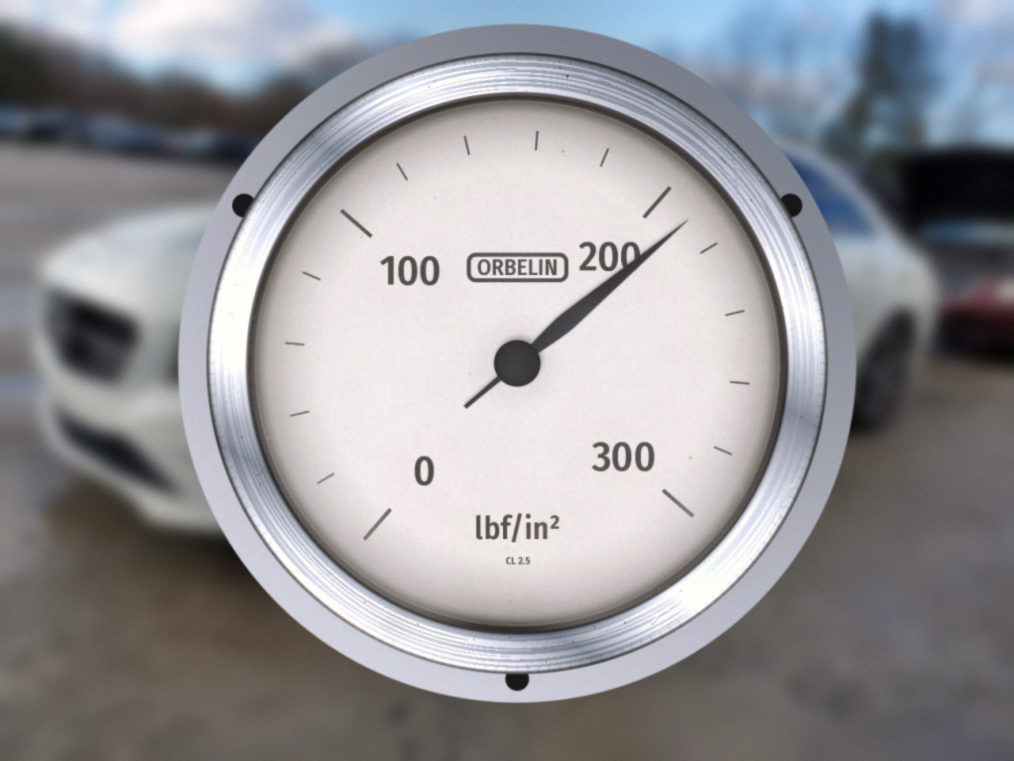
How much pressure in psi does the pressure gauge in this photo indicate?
210 psi
